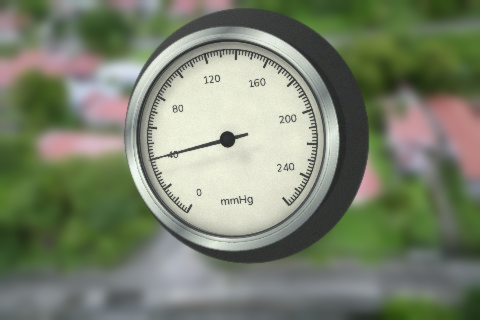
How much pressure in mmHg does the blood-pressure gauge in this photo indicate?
40 mmHg
